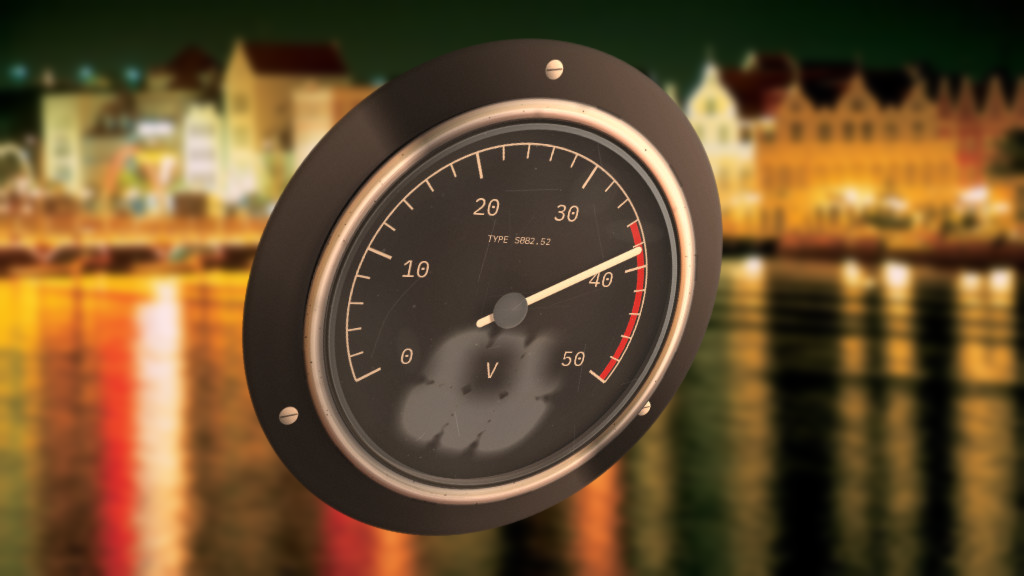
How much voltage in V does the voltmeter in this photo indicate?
38 V
